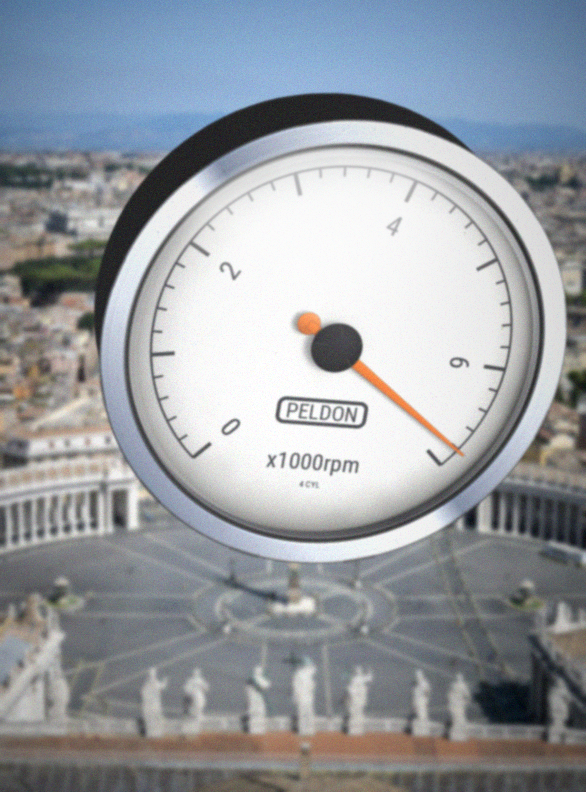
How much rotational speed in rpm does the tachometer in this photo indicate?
6800 rpm
